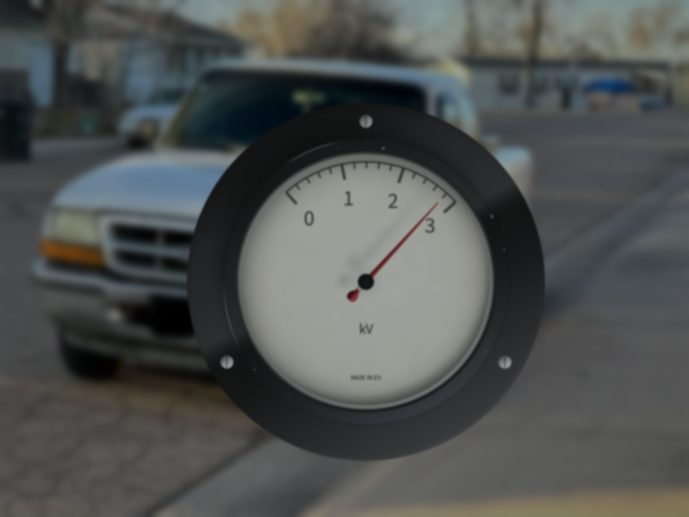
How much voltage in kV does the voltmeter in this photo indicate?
2.8 kV
